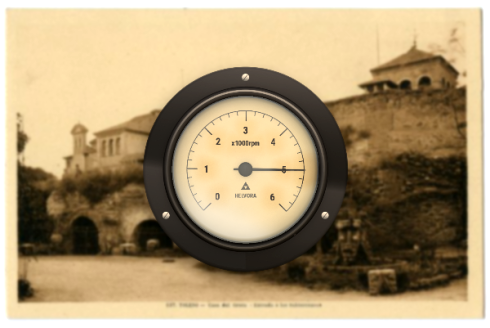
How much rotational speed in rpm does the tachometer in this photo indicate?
5000 rpm
